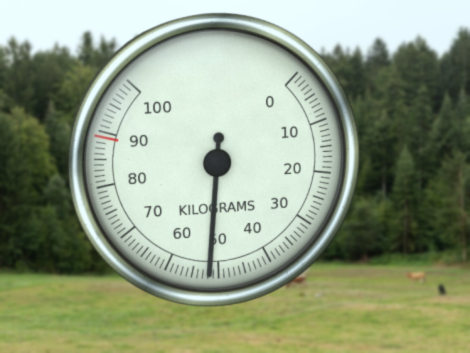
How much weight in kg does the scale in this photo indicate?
52 kg
